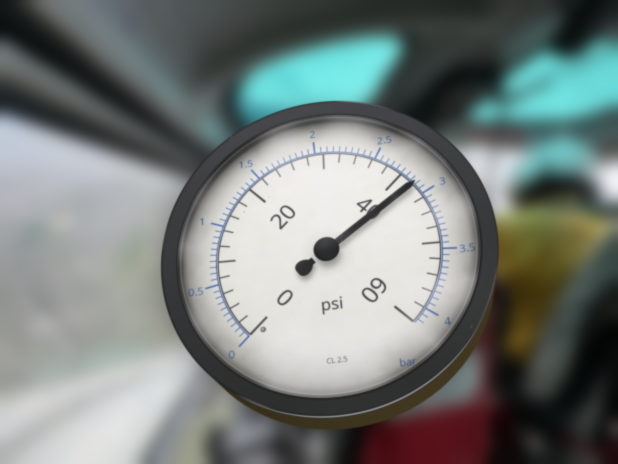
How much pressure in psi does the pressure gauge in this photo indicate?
42 psi
